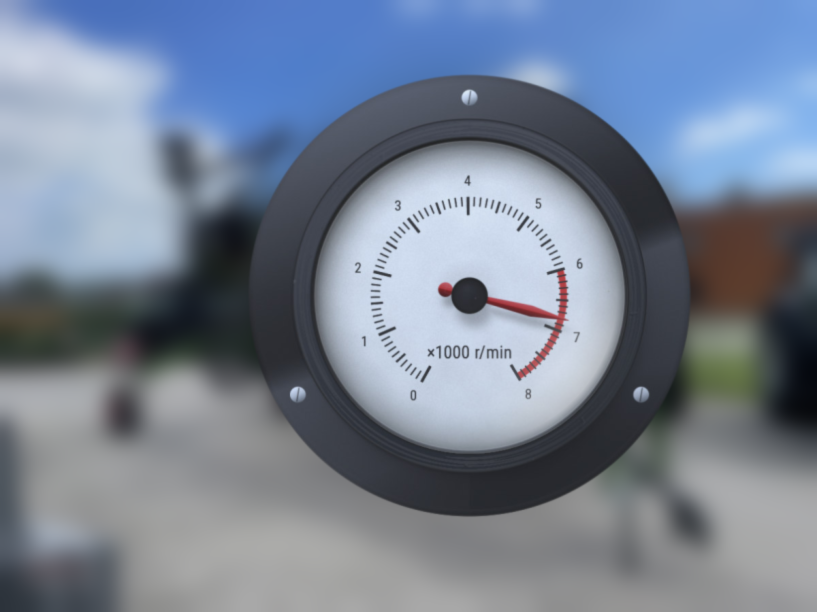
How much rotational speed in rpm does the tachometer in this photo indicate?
6800 rpm
